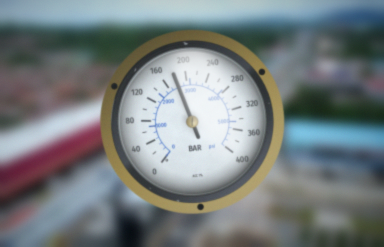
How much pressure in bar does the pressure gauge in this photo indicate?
180 bar
